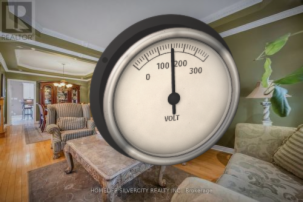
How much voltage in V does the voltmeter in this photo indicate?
150 V
